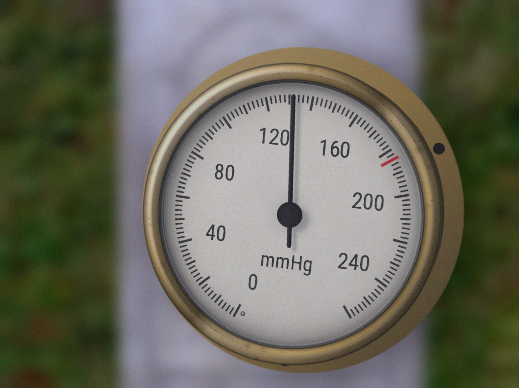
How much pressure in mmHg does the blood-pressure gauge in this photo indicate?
132 mmHg
